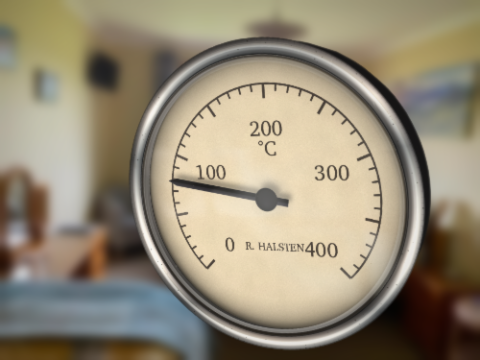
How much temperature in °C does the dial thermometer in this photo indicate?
80 °C
